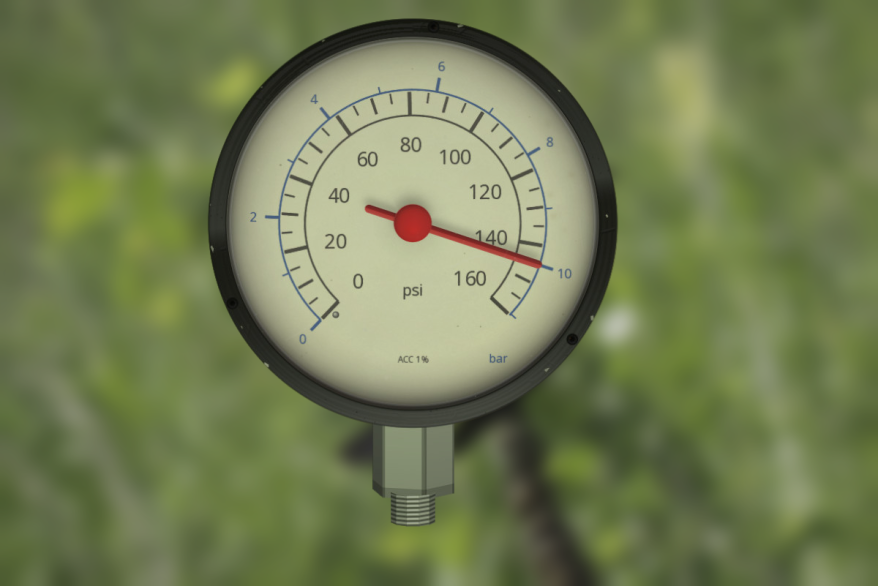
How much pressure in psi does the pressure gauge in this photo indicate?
145 psi
